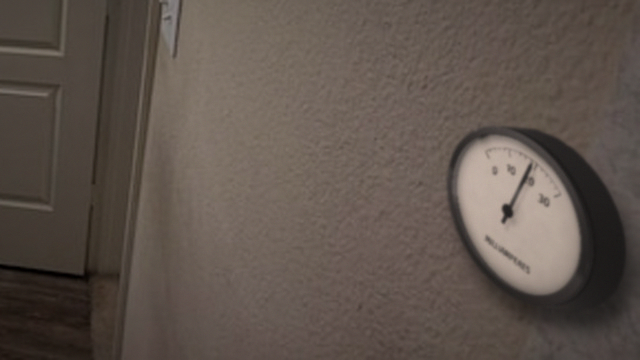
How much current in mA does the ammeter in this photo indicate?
20 mA
